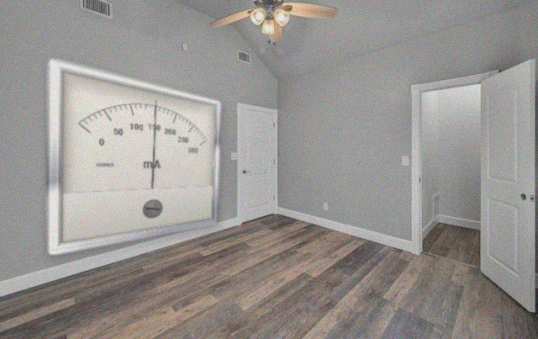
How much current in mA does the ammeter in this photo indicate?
150 mA
